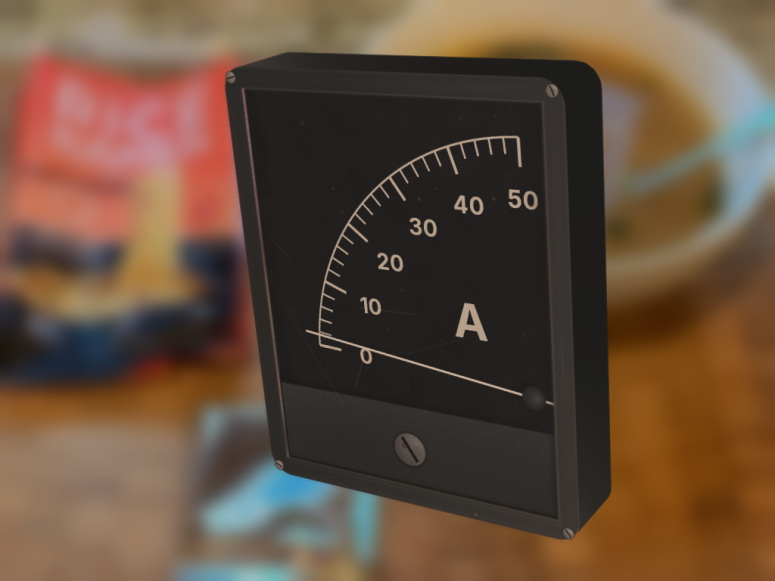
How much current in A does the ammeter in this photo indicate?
2 A
